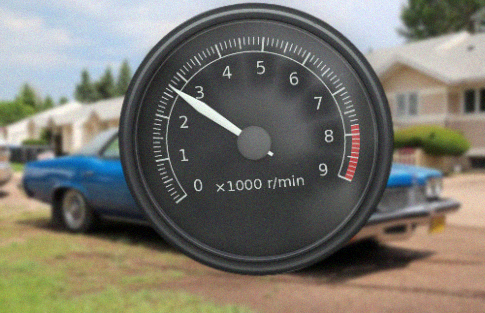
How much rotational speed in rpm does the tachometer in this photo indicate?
2700 rpm
